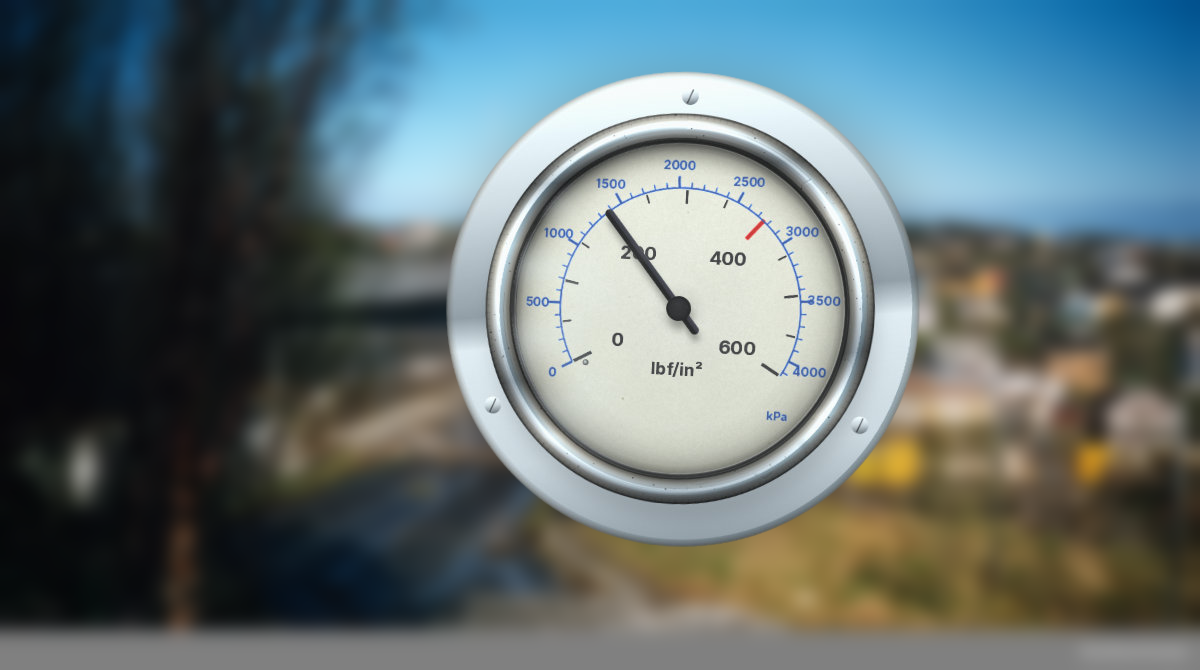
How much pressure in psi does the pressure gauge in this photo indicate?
200 psi
